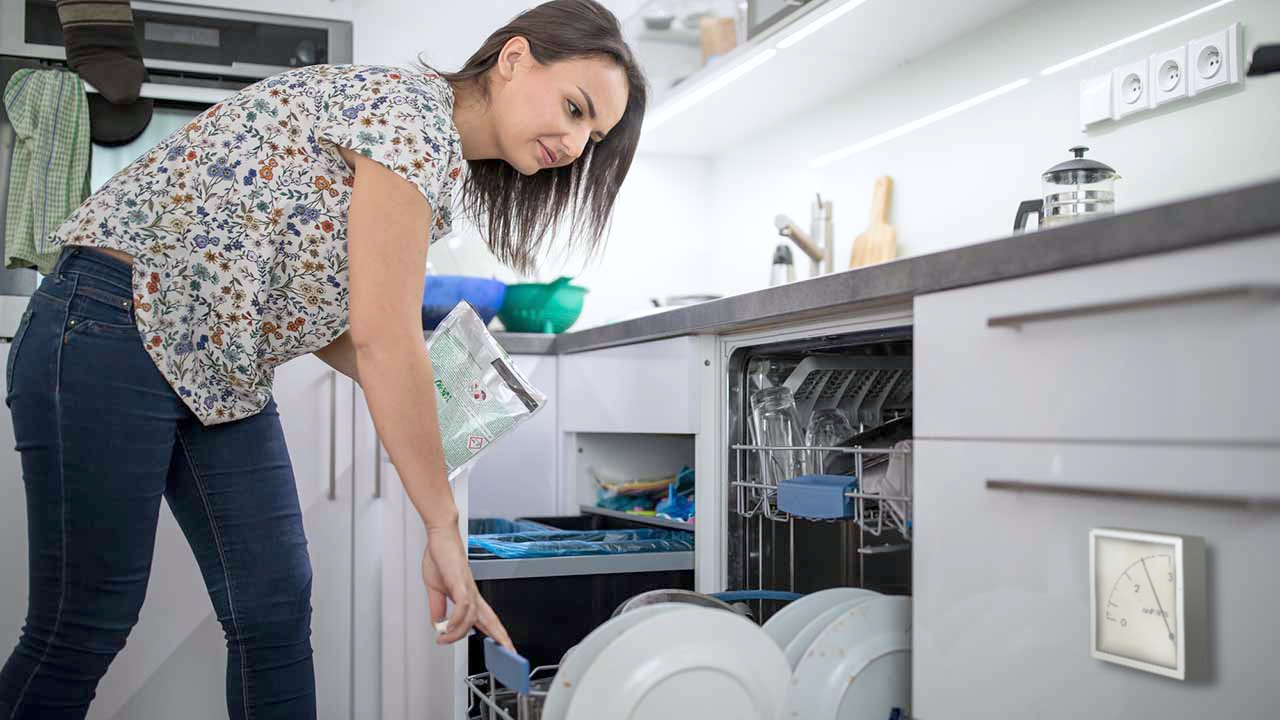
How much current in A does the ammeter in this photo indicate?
2.5 A
